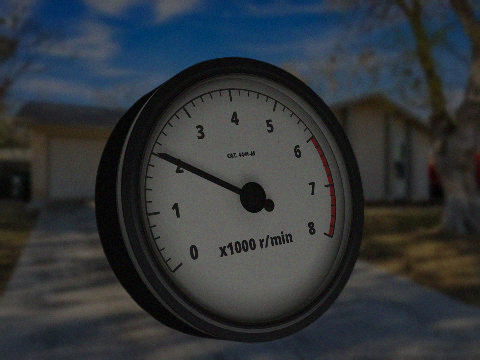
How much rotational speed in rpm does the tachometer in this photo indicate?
2000 rpm
